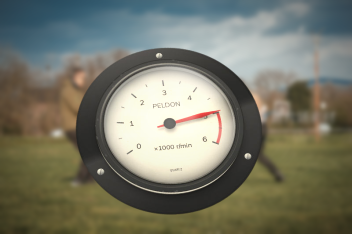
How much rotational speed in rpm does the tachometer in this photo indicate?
5000 rpm
